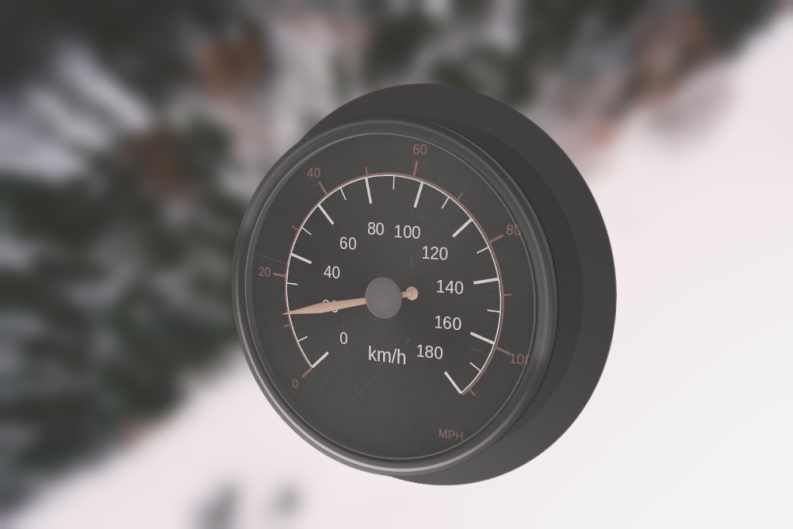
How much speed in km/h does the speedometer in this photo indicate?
20 km/h
